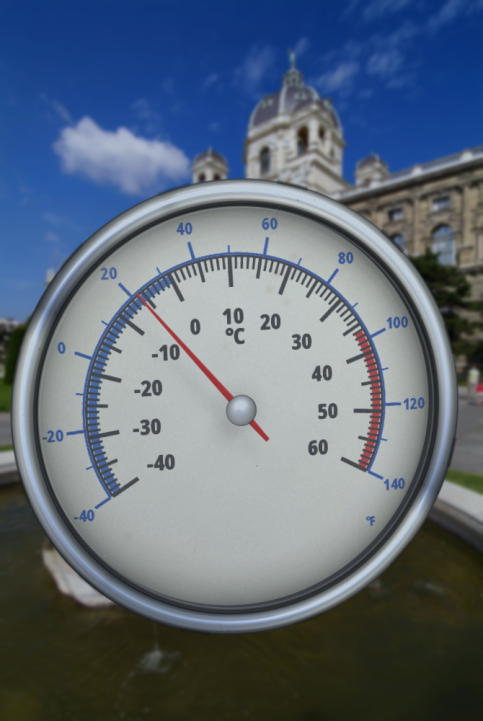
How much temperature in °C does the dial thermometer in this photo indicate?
-6 °C
